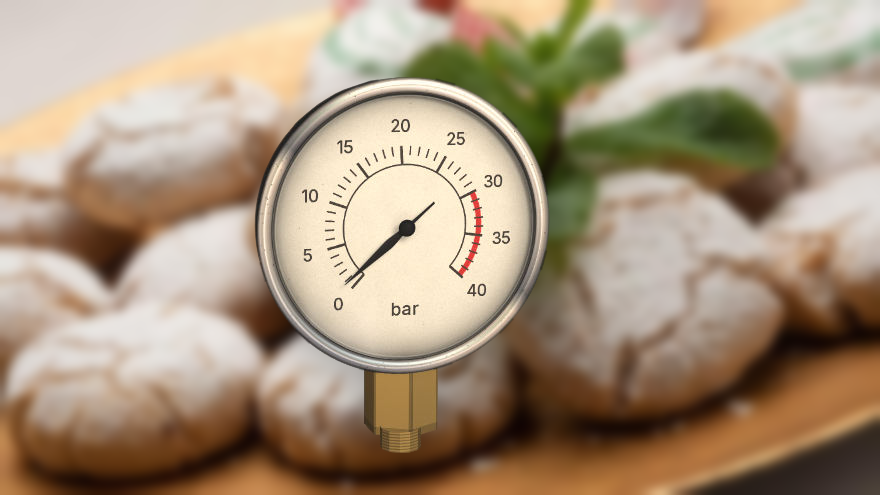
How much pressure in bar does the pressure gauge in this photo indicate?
1 bar
